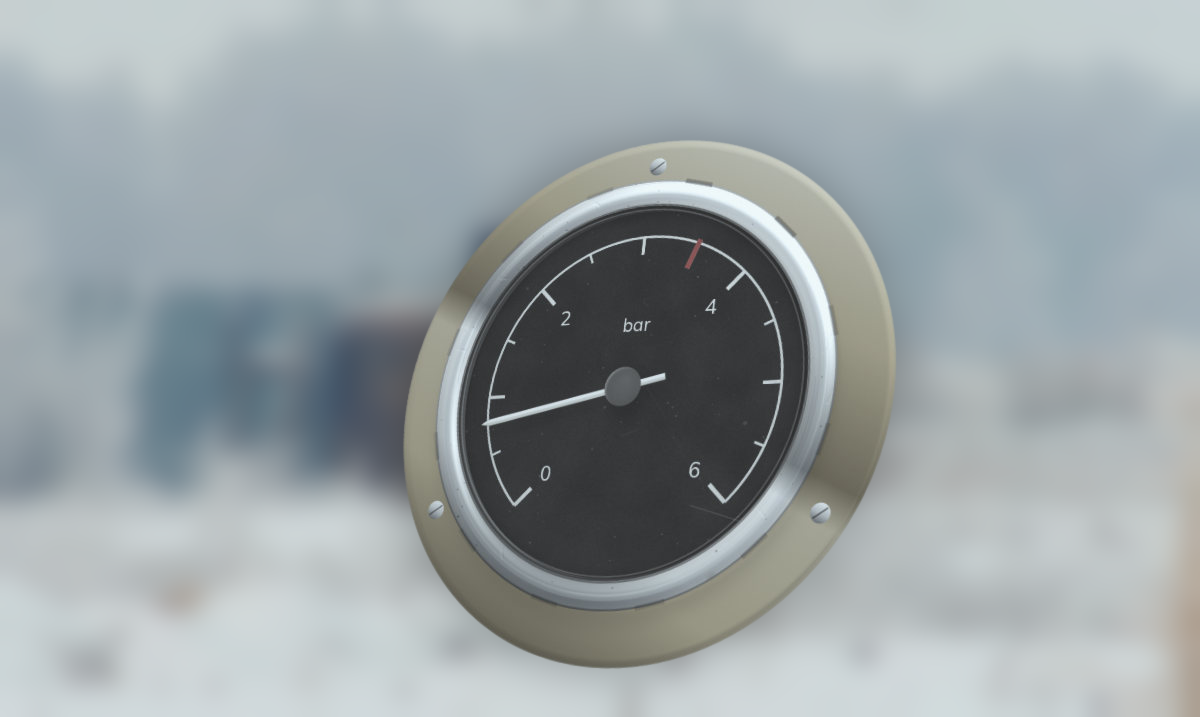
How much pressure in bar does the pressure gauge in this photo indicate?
0.75 bar
